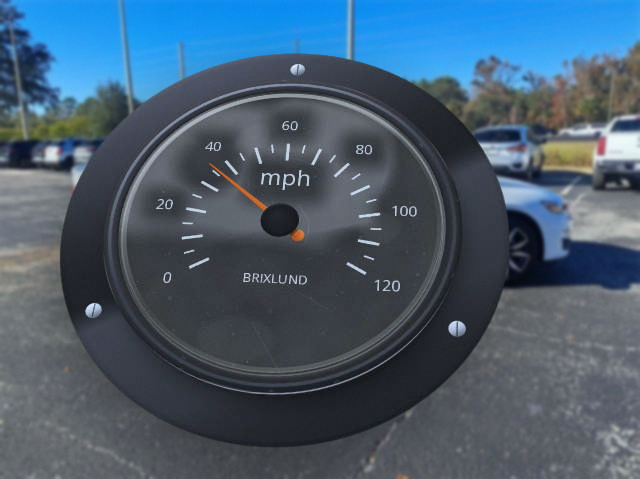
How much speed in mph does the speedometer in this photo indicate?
35 mph
